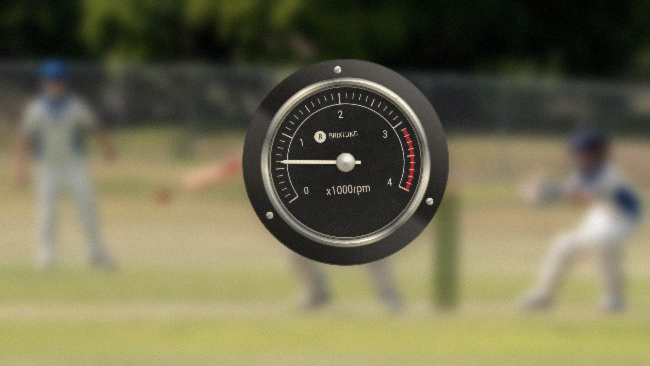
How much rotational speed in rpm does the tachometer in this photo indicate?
600 rpm
